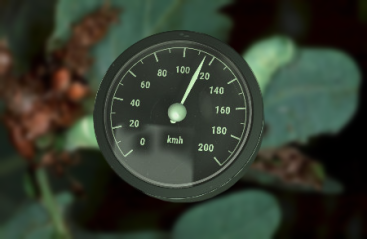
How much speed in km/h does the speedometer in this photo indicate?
115 km/h
